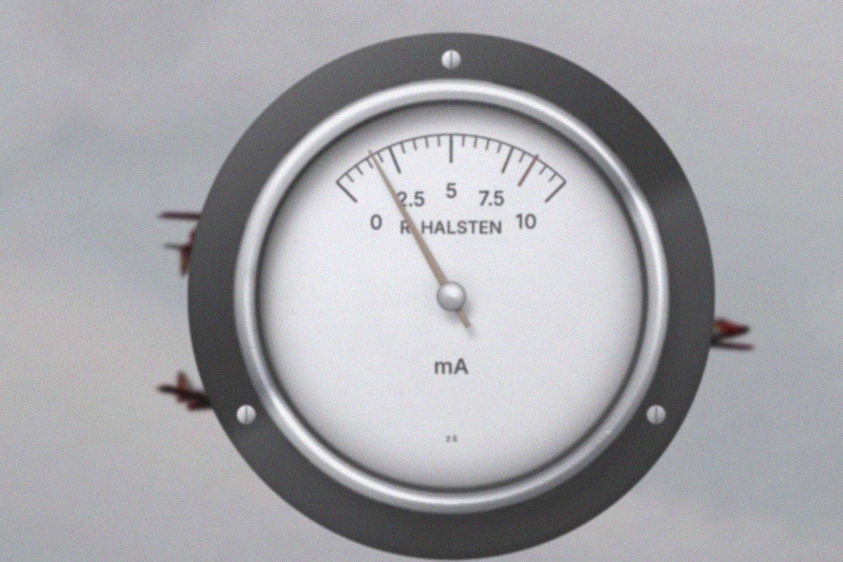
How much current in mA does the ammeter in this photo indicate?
1.75 mA
